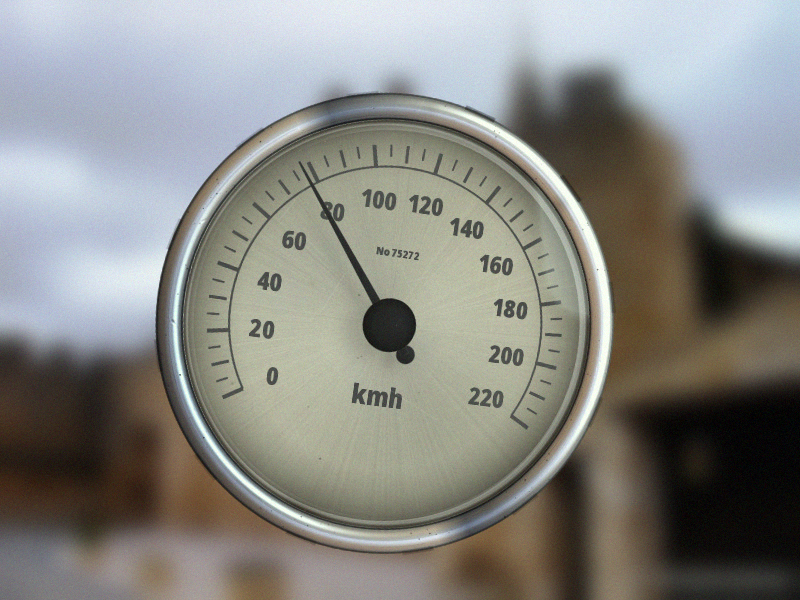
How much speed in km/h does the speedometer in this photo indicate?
77.5 km/h
